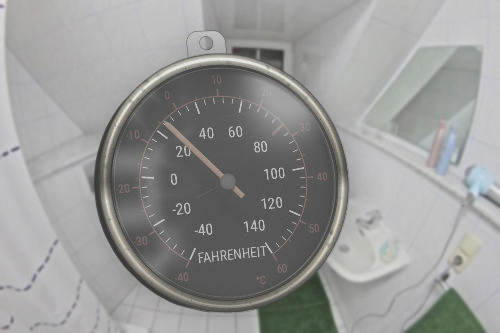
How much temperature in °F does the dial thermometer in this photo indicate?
24 °F
